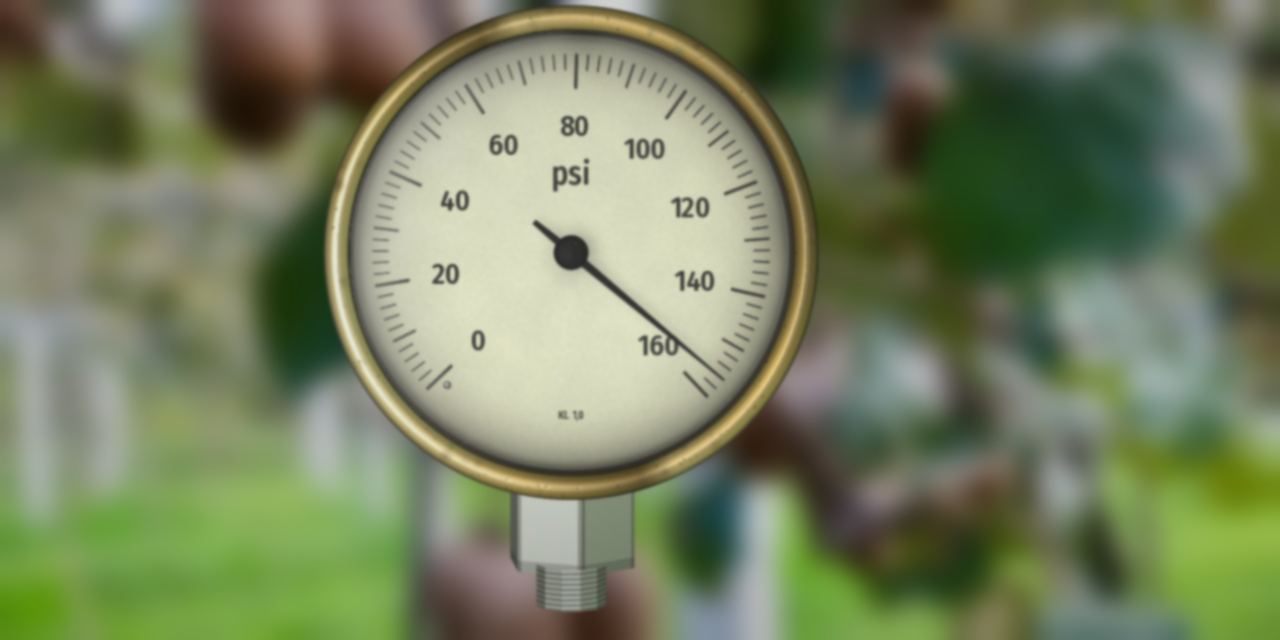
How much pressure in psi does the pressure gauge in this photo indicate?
156 psi
